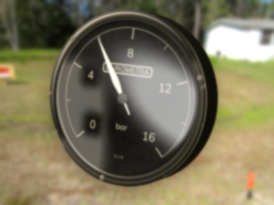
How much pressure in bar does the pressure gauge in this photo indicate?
6 bar
